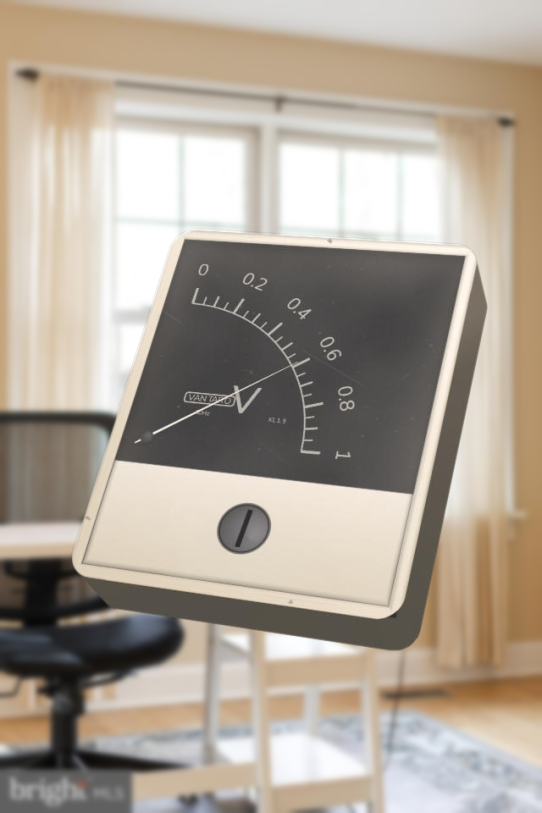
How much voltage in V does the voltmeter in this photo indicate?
0.6 V
